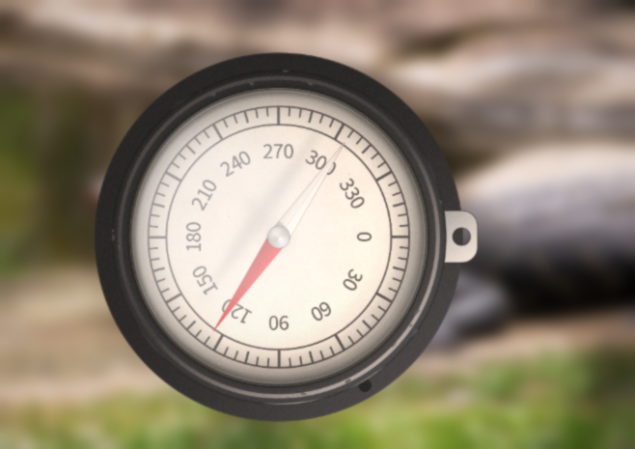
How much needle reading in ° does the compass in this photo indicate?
125 °
